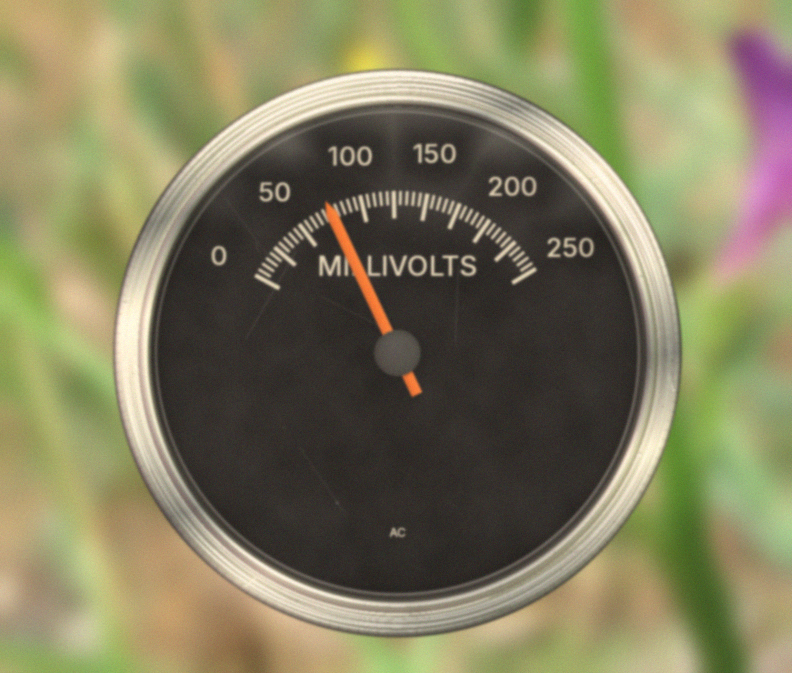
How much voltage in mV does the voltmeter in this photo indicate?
75 mV
